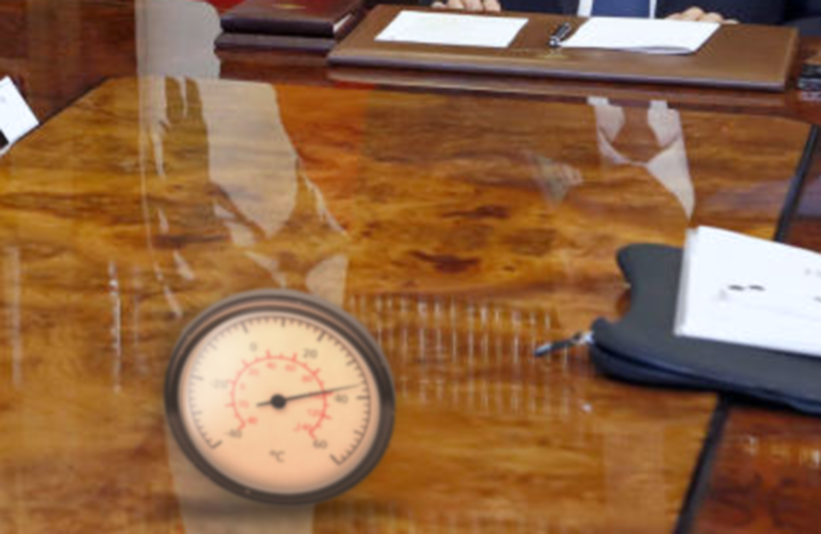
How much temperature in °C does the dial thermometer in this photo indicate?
36 °C
